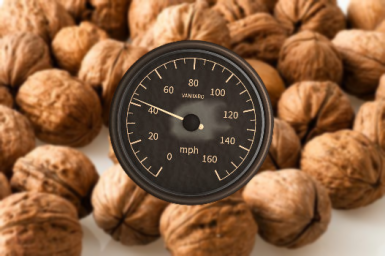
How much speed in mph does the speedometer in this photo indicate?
42.5 mph
